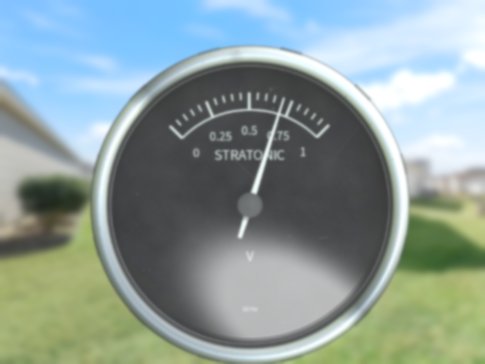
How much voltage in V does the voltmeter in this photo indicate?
0.7 V
